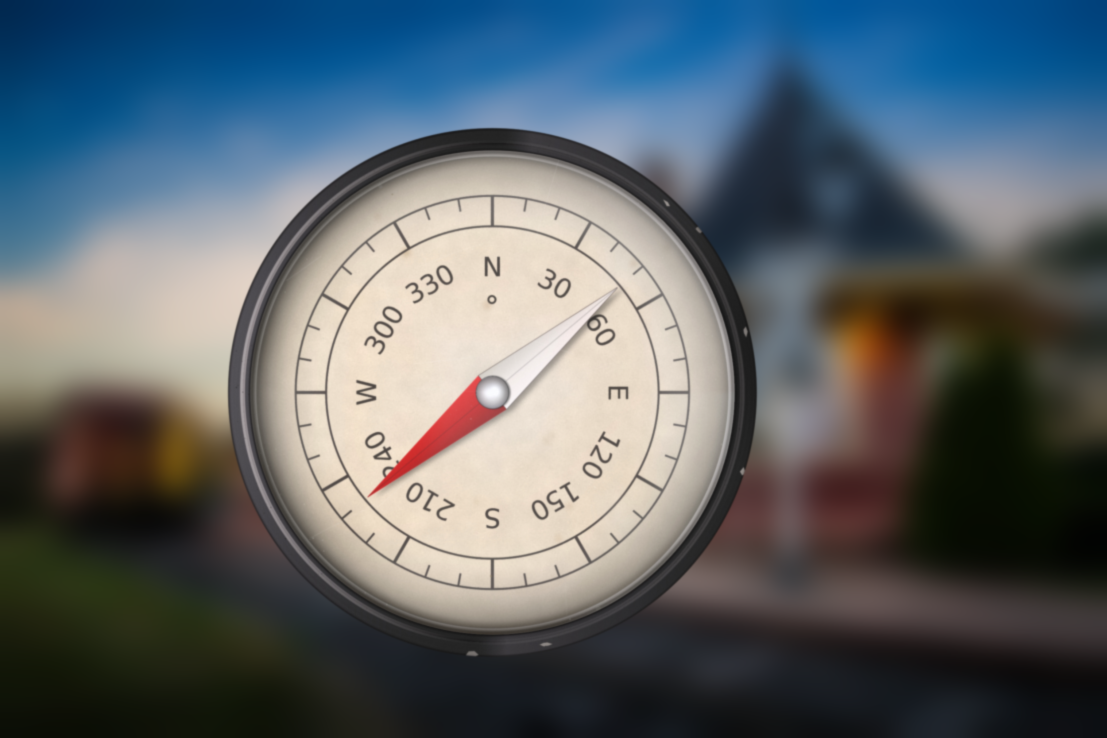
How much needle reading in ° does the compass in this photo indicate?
230 °
